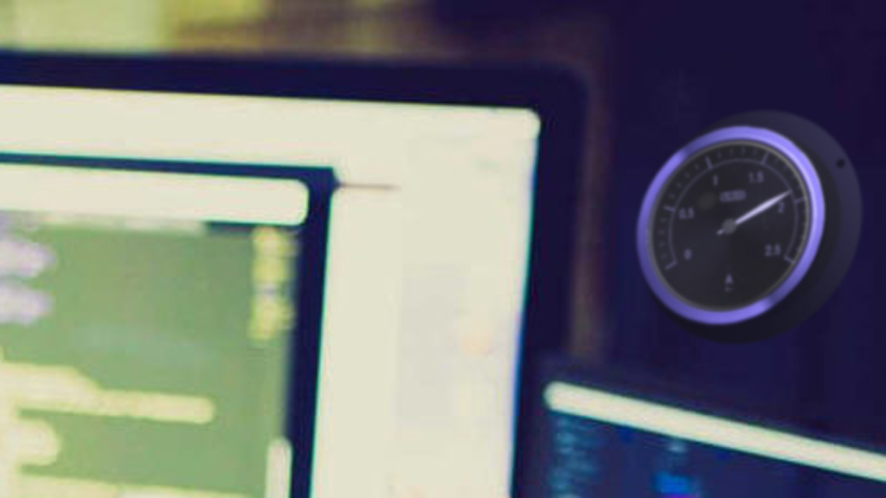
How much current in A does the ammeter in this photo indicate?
1.9 A
